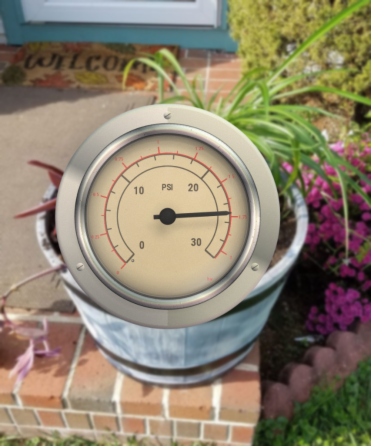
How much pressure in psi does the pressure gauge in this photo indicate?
25 psi
